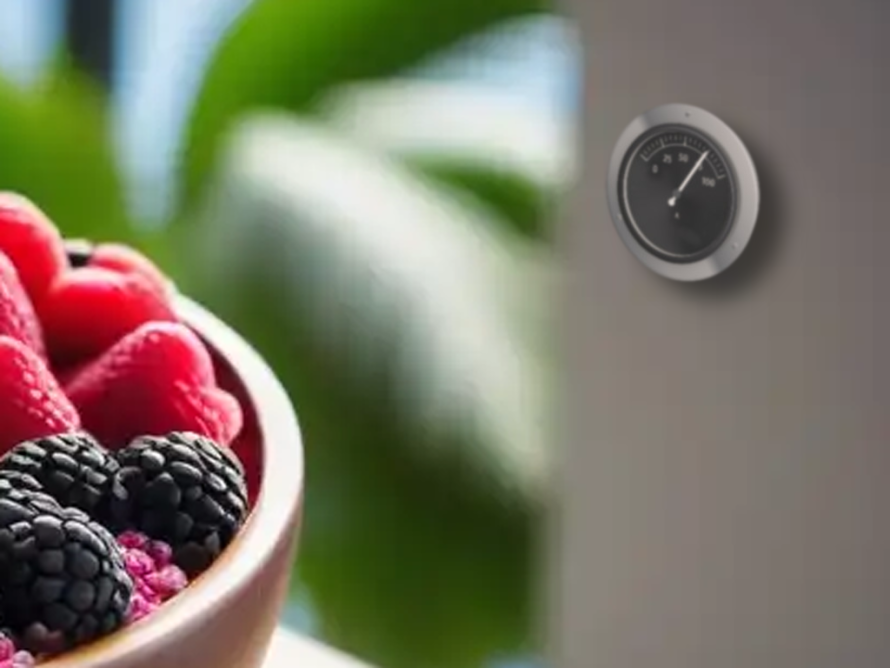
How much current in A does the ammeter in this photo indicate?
75 A
